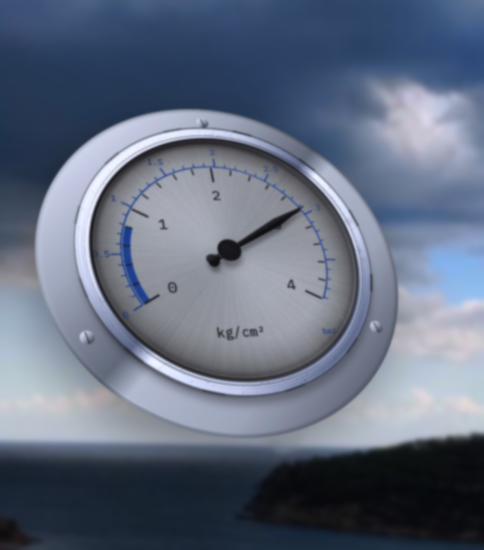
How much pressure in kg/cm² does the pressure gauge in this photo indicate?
3 kg/cm²
